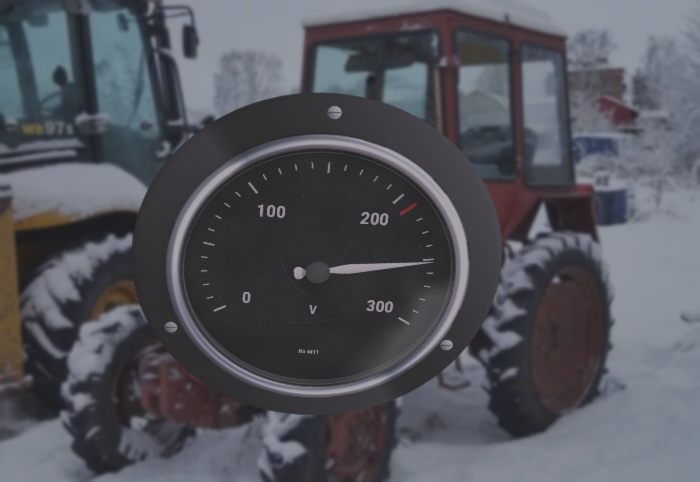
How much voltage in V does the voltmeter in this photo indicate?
250 V
